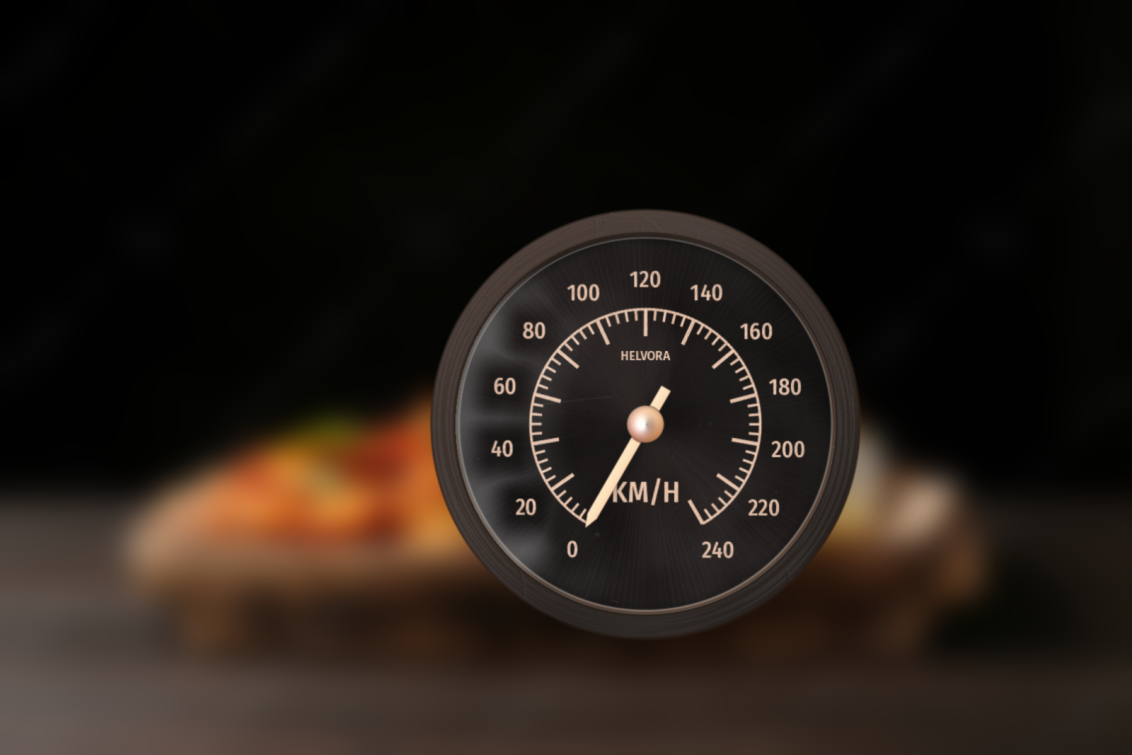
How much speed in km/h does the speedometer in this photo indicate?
0 km/h
